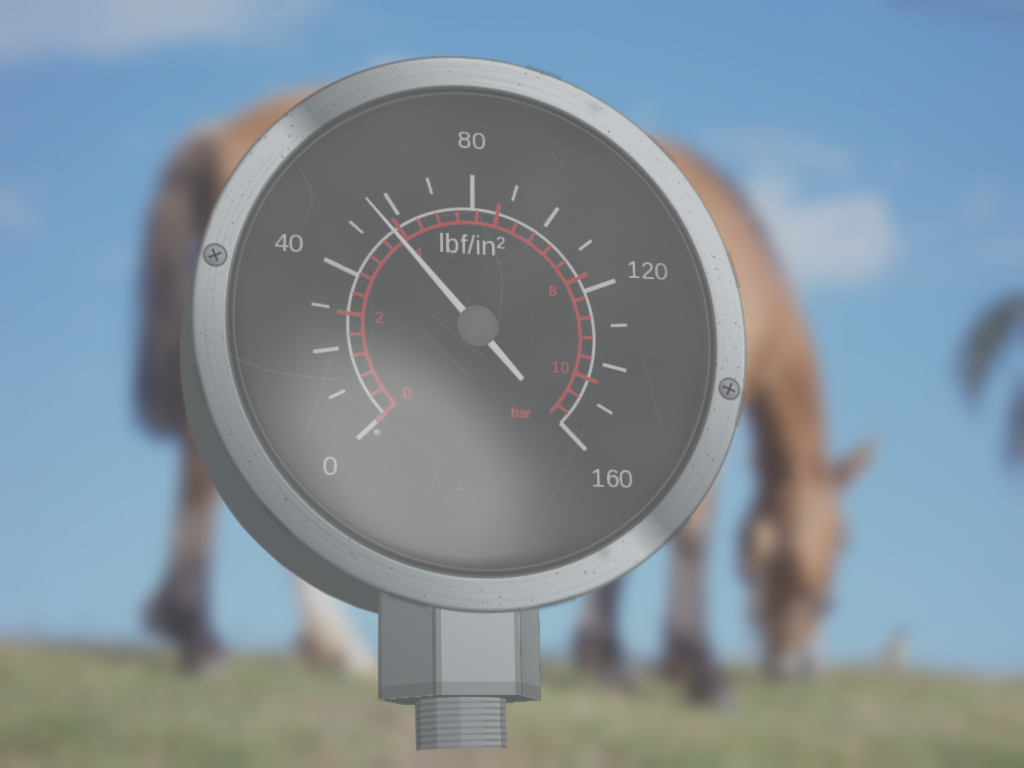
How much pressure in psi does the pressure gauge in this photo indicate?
55 psi
